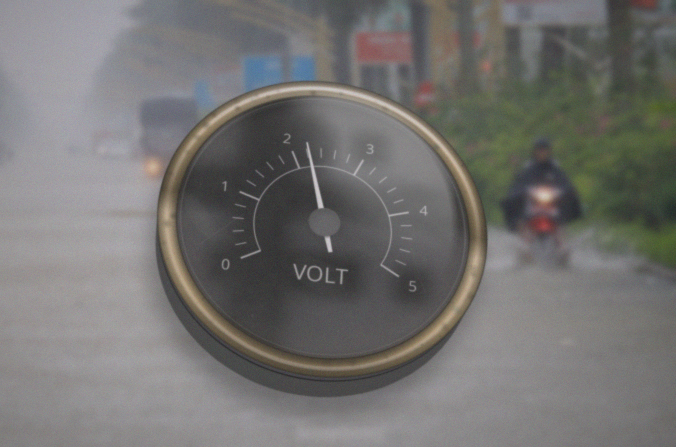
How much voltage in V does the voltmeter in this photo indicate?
2.2 V
